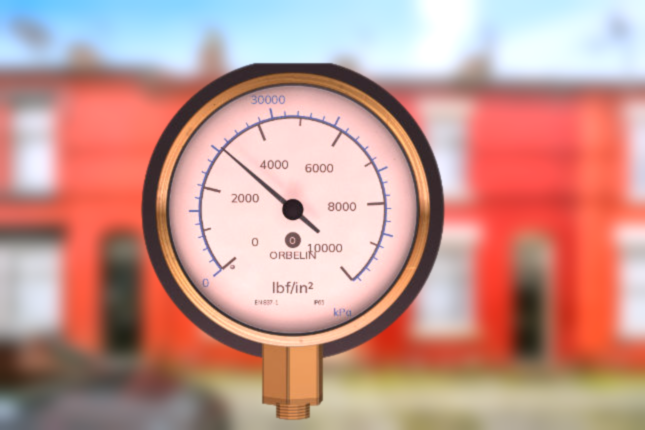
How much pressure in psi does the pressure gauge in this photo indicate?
3000 psi
